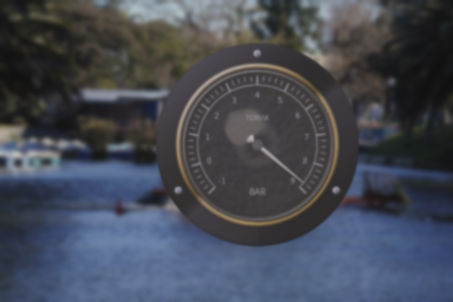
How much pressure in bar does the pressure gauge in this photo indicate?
8.8 bar
